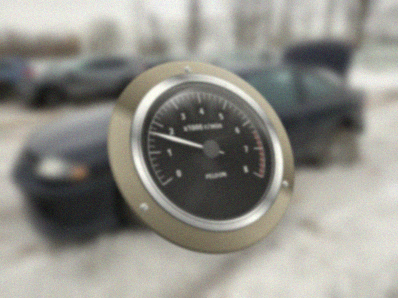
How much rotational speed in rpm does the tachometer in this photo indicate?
1600 rpm
